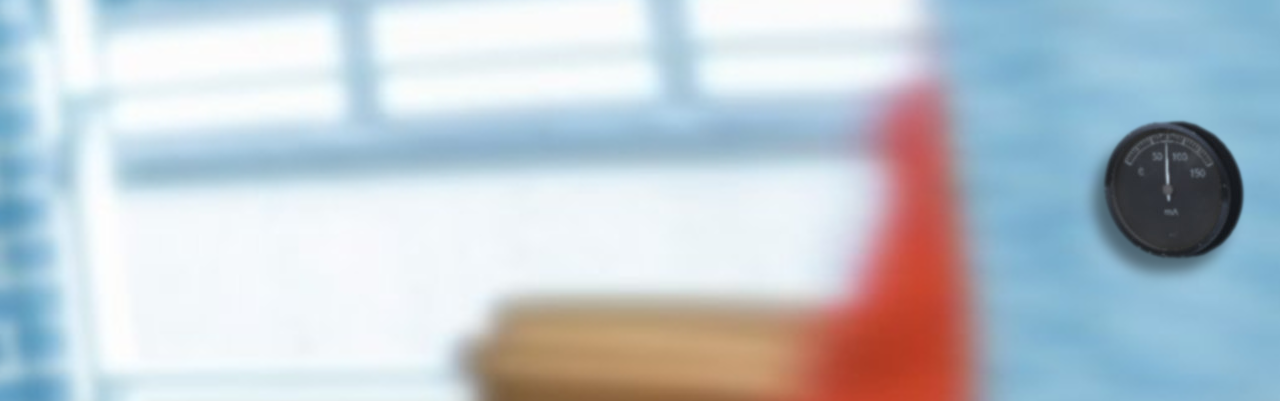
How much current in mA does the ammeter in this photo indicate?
75 mA
